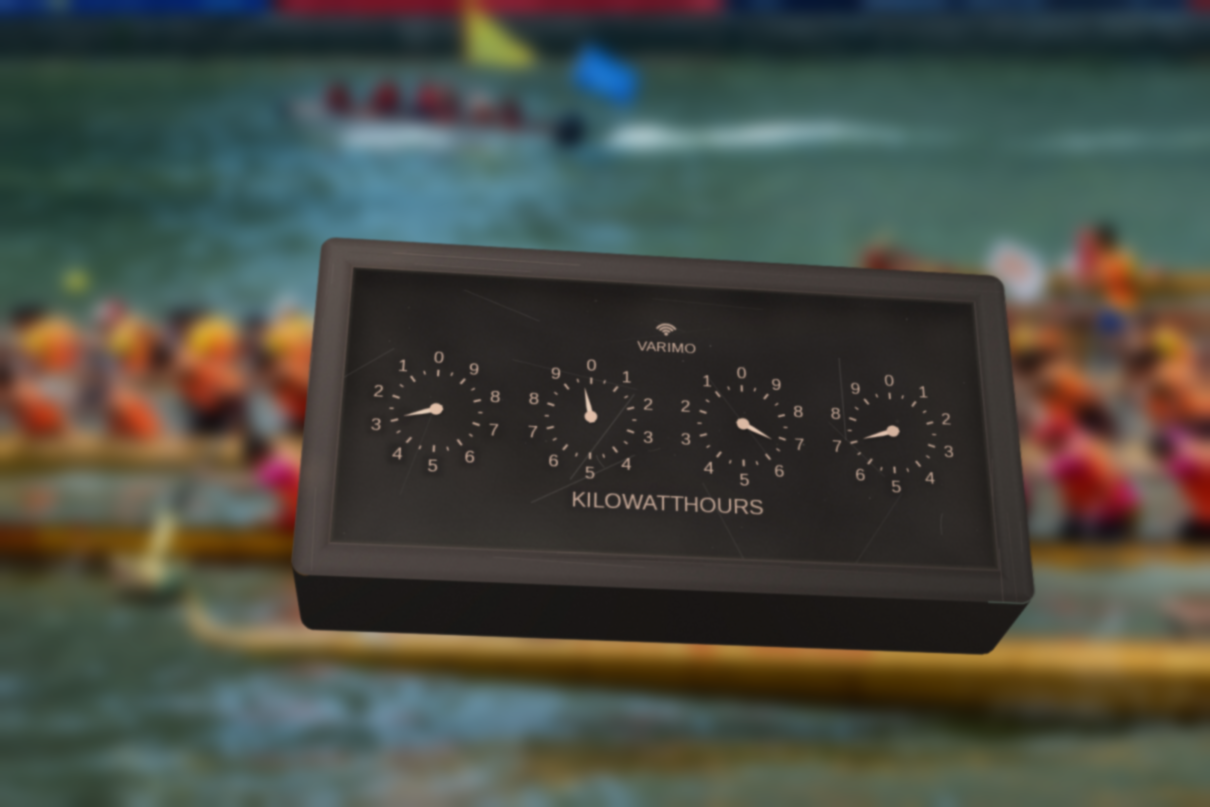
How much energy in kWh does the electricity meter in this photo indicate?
2967 kWh
